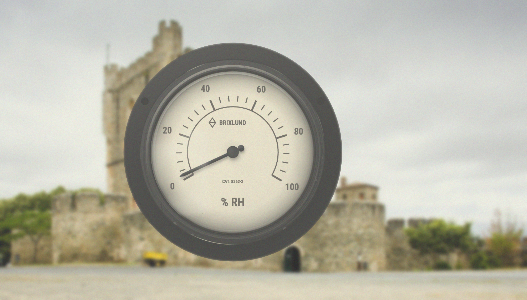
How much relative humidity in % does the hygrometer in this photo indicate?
2 %
